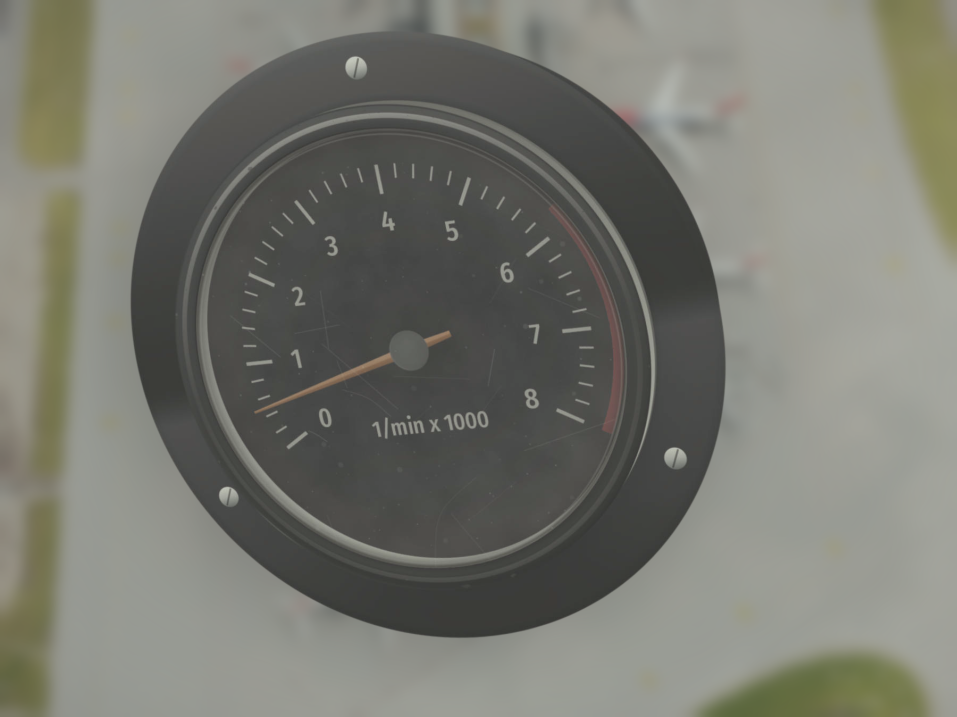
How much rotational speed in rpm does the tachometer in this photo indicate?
500 rpm
